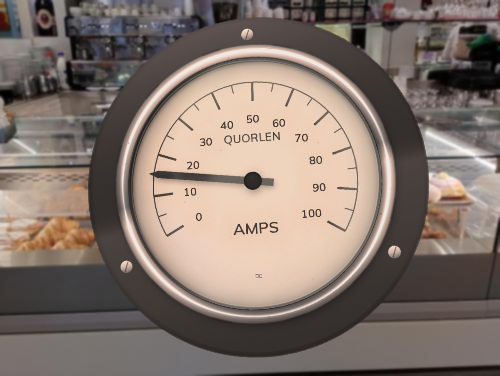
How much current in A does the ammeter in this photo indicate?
15 A
